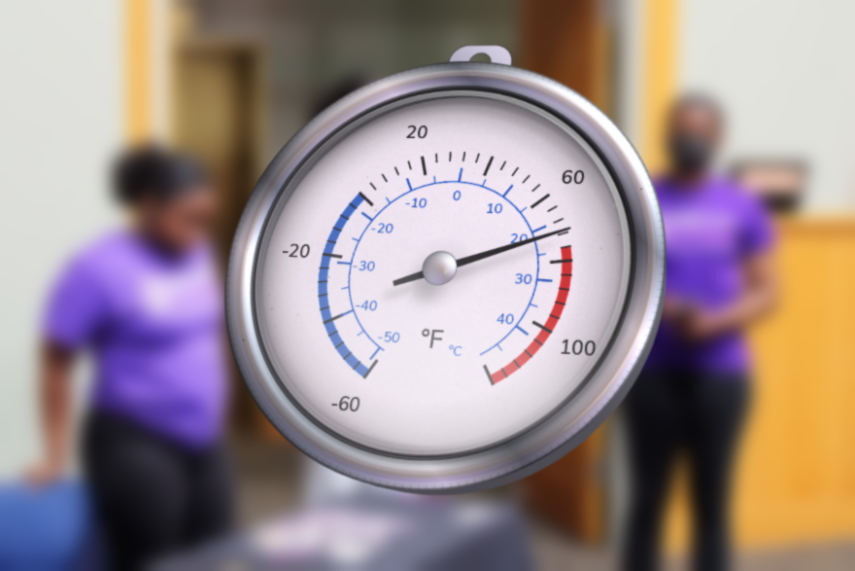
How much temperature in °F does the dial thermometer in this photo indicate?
72 °F
